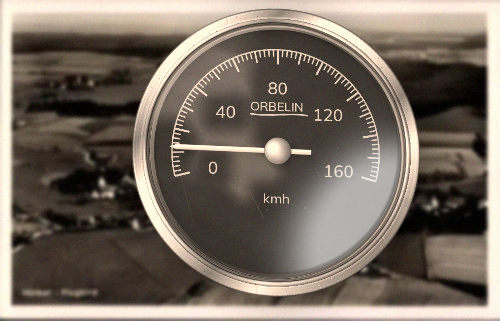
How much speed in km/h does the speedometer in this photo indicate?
12 km/h
